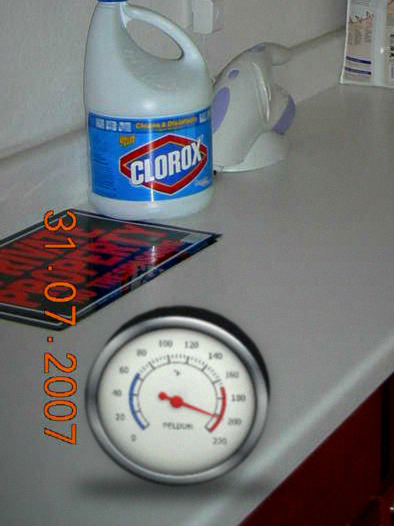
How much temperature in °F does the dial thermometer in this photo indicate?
200 °F
